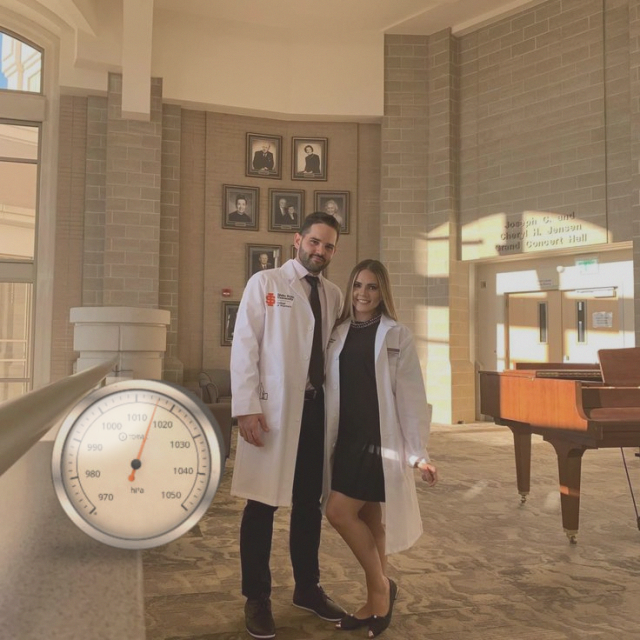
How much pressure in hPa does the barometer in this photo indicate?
1016 hPa
